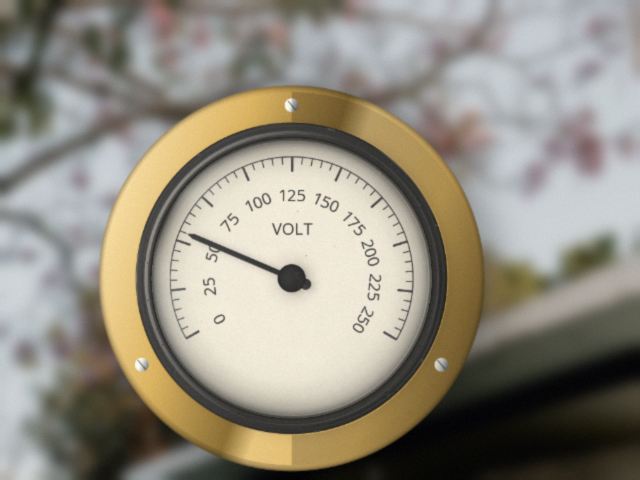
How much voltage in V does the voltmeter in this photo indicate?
55 V
